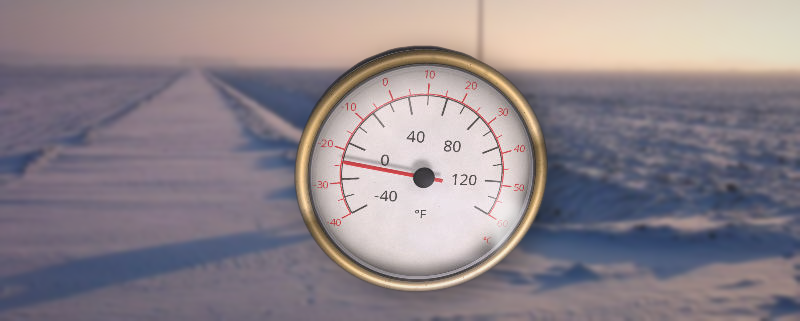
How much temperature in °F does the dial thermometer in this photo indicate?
-10 °F
